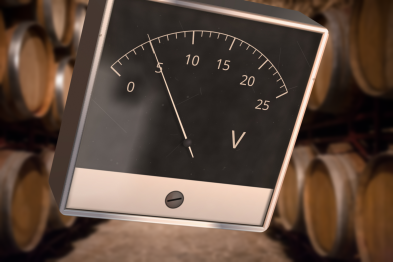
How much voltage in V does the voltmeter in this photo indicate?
5 V
